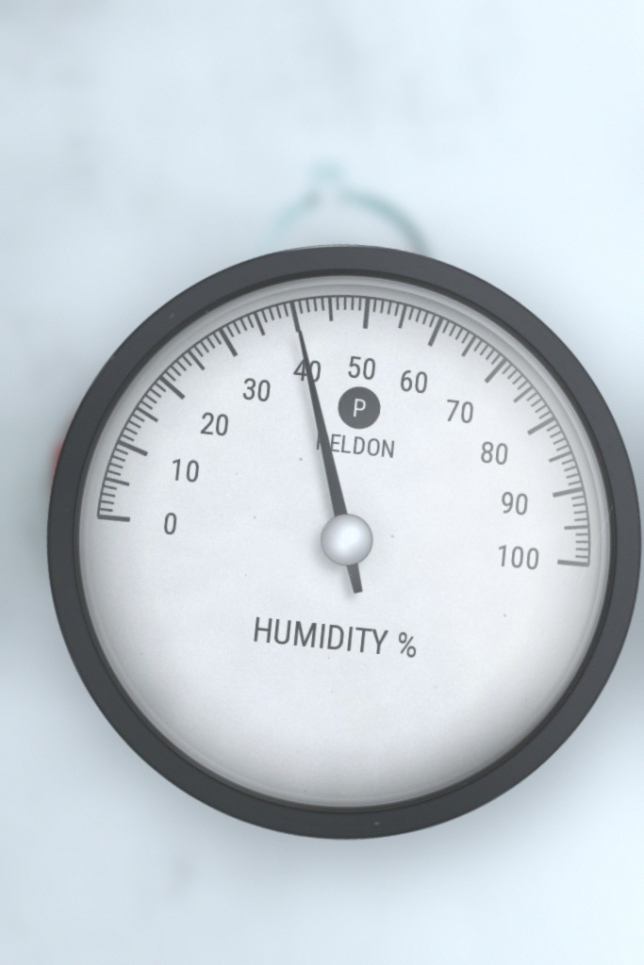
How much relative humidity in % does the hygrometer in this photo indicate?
40 %
